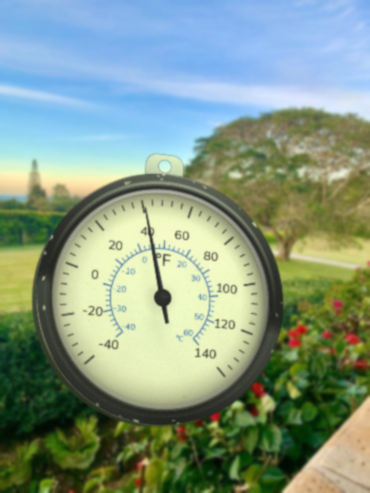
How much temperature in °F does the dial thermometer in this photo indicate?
40 °F
